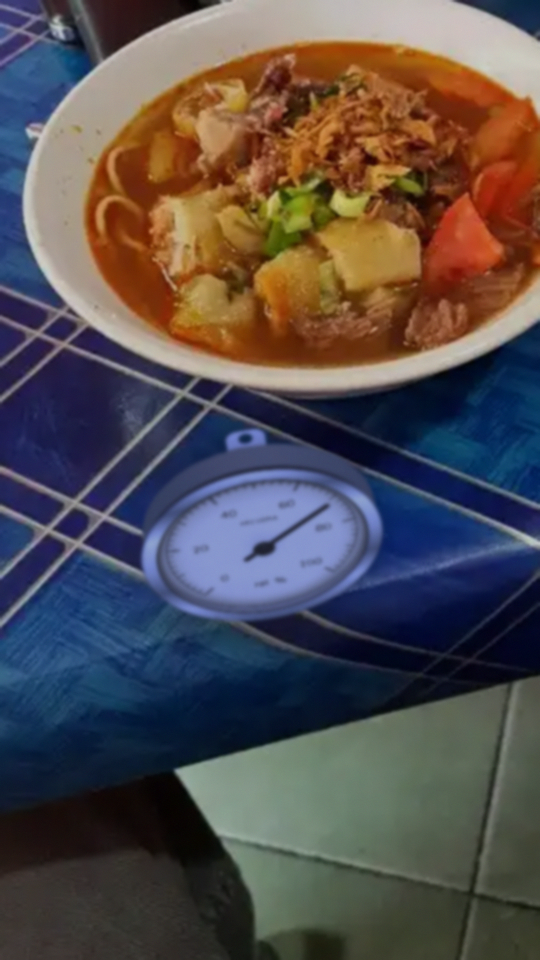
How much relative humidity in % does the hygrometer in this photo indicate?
70 %
